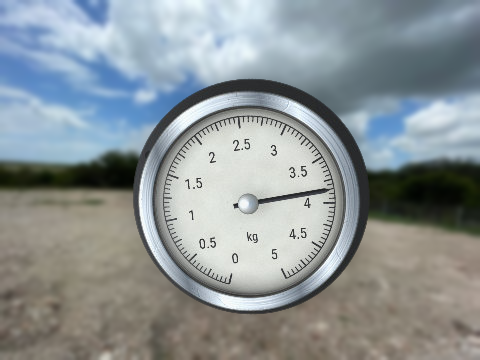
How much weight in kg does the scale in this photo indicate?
3.85 kg
